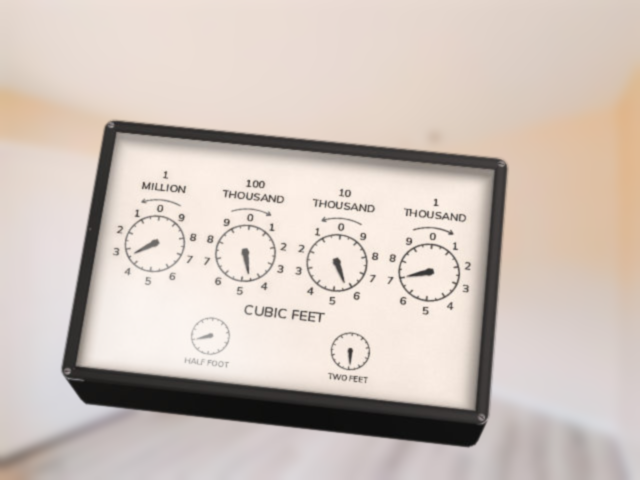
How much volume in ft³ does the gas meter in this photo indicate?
345700 ft³
